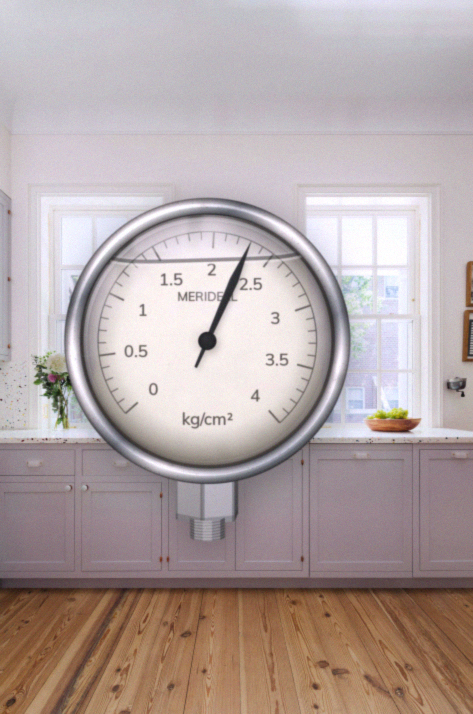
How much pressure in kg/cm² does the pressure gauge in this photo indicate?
2.3 kg/cm²
